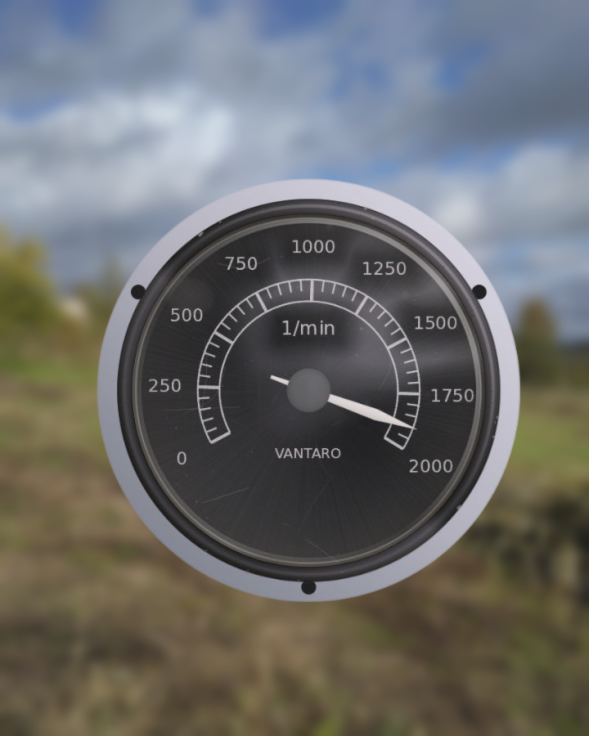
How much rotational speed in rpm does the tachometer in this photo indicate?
1900 rpm
